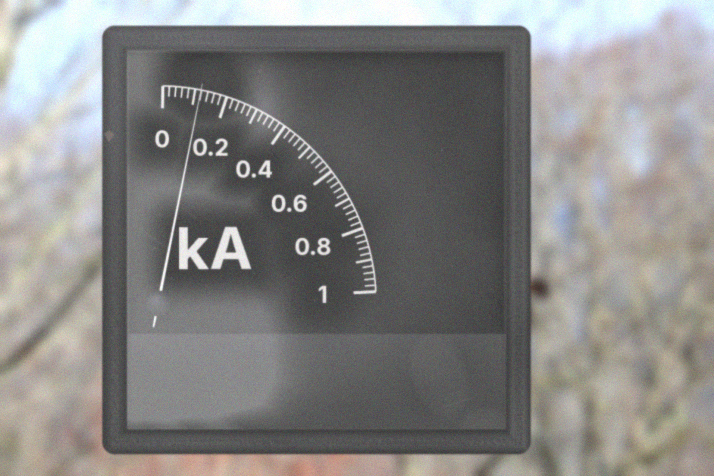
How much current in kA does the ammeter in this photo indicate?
0.12 kA
